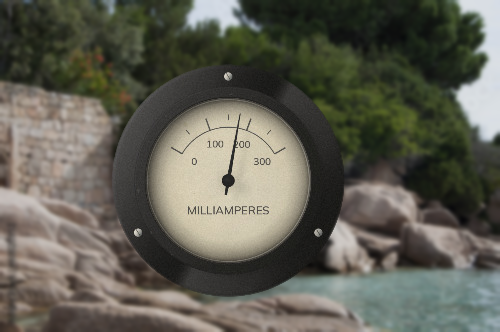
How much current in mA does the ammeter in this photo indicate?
175 mA
